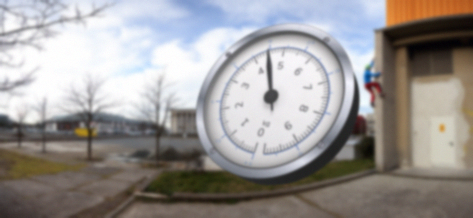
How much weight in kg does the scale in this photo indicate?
4.5 kg
